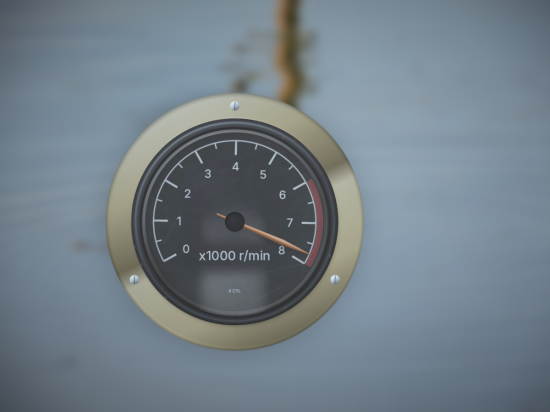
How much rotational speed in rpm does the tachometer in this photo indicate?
7750 rpm
